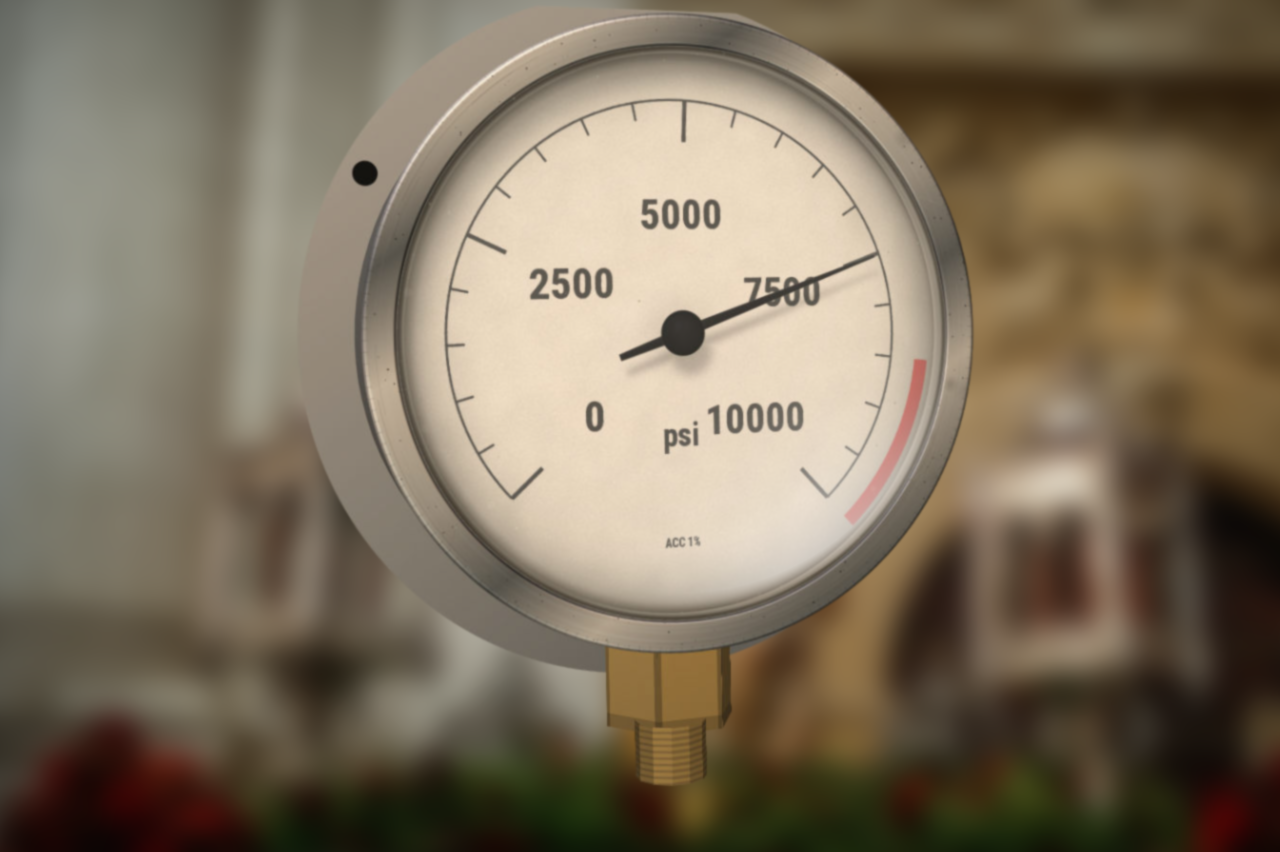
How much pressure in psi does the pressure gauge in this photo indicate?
7500 psi
